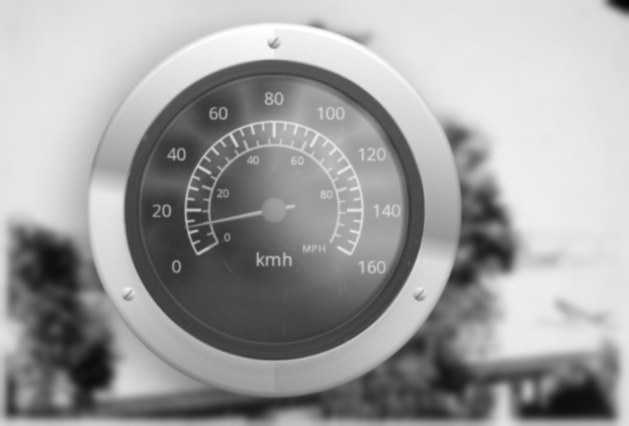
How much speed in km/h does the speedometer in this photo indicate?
12.5 km/h
